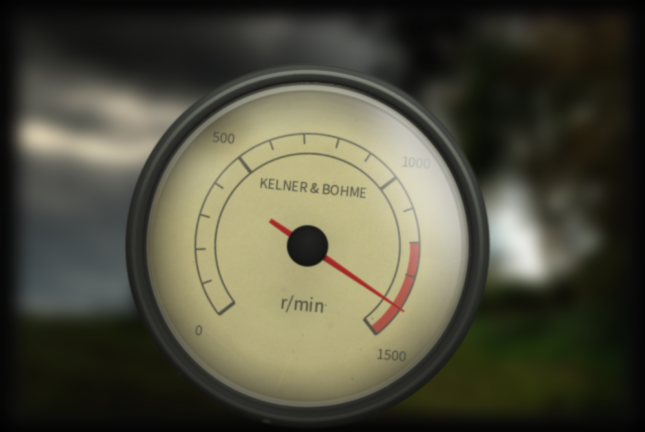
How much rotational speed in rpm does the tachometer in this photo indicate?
1400 rpm
